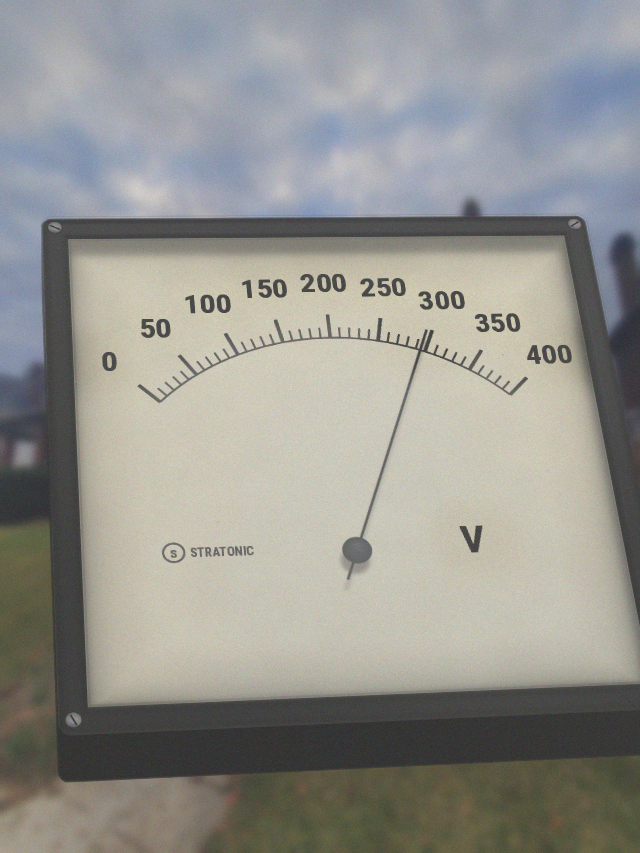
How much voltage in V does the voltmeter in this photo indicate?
295 V
